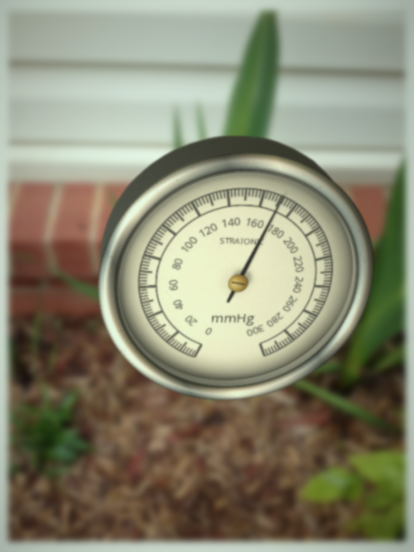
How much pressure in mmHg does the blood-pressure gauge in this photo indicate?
170 mmHg
